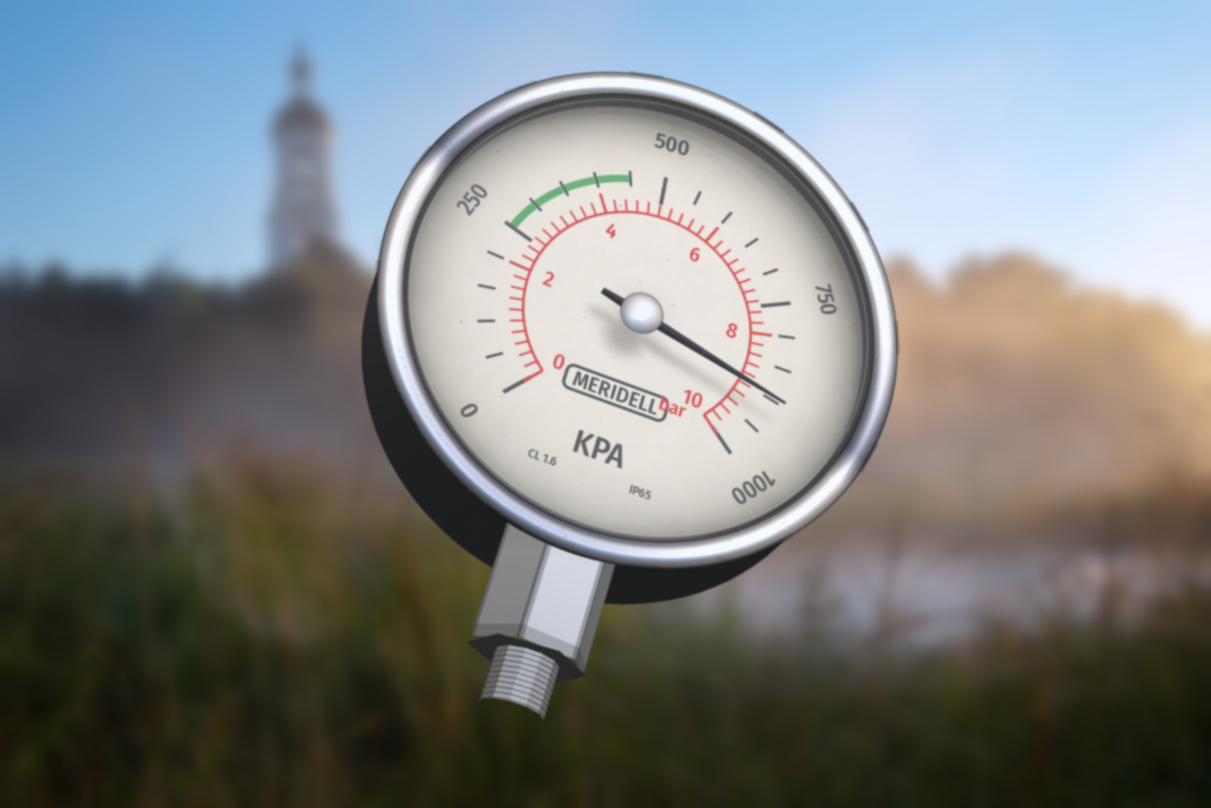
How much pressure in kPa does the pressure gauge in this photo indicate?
900 kPa
